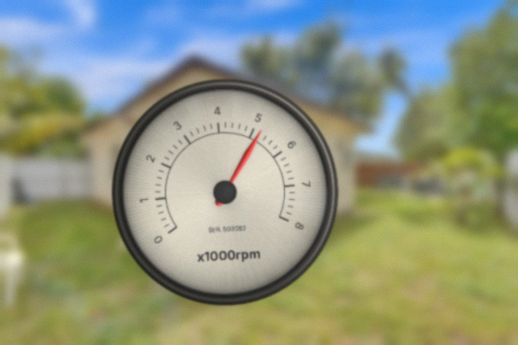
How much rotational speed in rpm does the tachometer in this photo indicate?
5200 rpm
